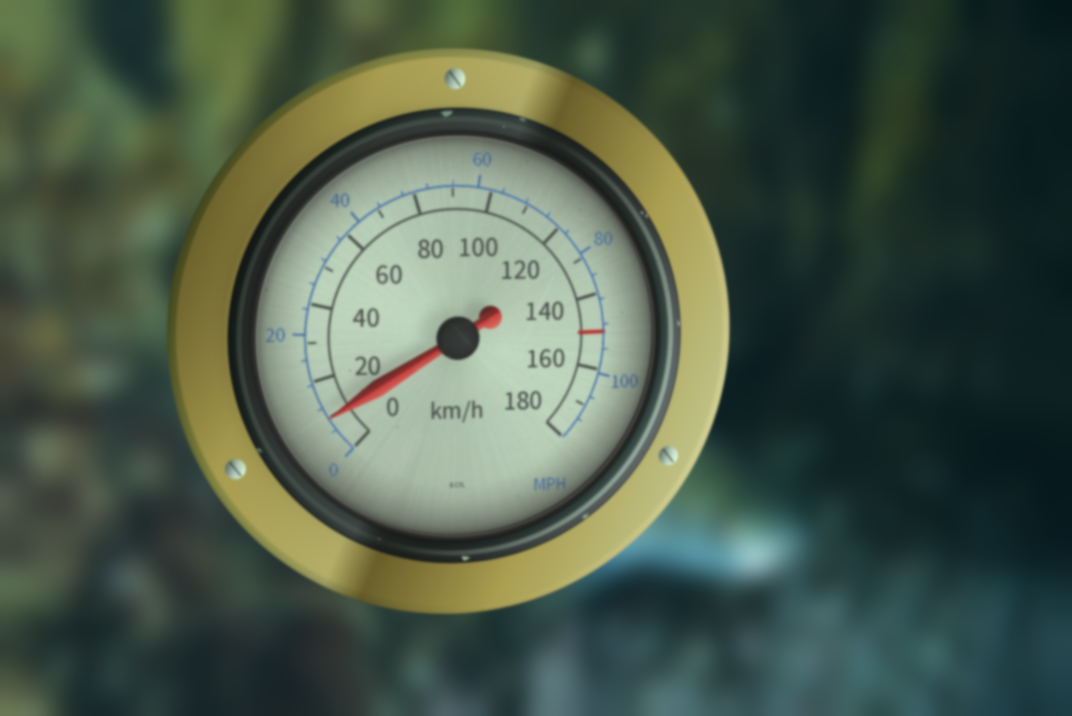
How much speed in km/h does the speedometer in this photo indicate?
10 km/h
